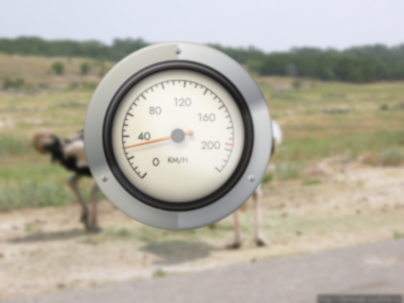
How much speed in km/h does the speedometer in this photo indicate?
30 km/h
